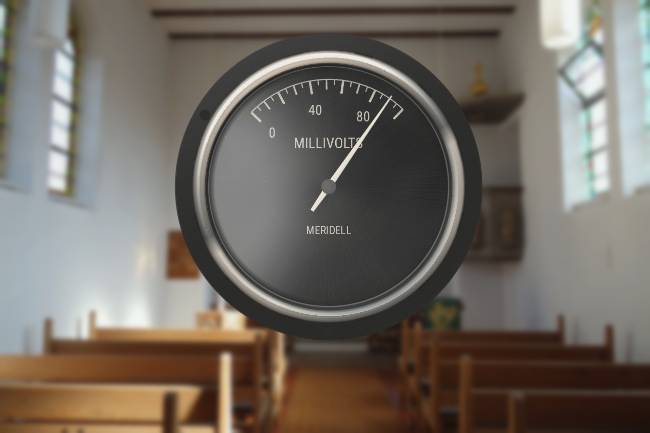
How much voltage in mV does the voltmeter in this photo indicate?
90 mV
